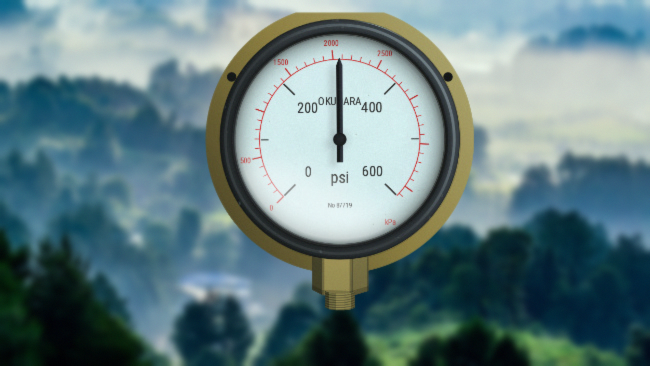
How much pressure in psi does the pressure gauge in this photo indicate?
300 psi
